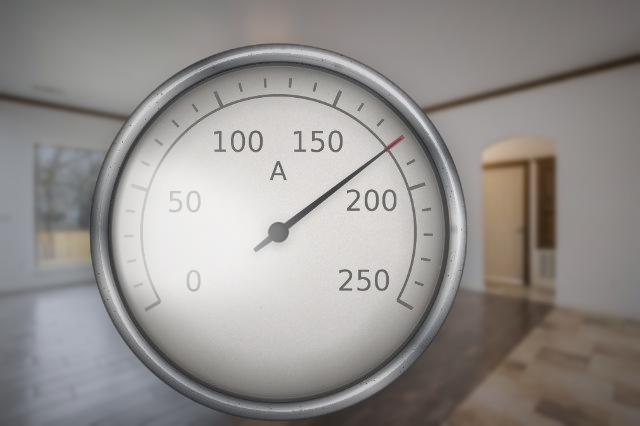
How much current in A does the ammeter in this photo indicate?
180 A
